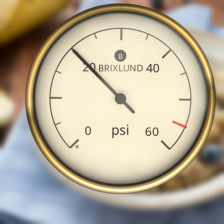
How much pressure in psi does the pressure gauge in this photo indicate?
20 psi
